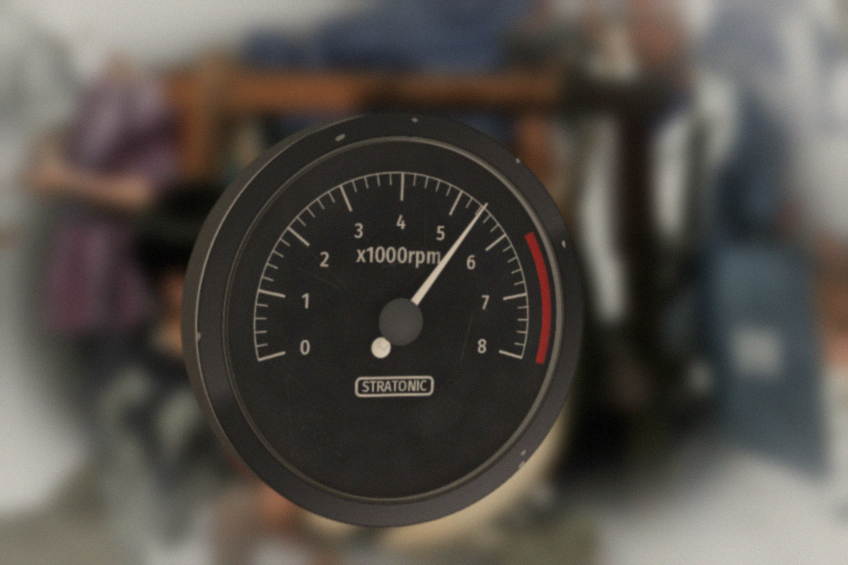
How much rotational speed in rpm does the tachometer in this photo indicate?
5400 rpm
